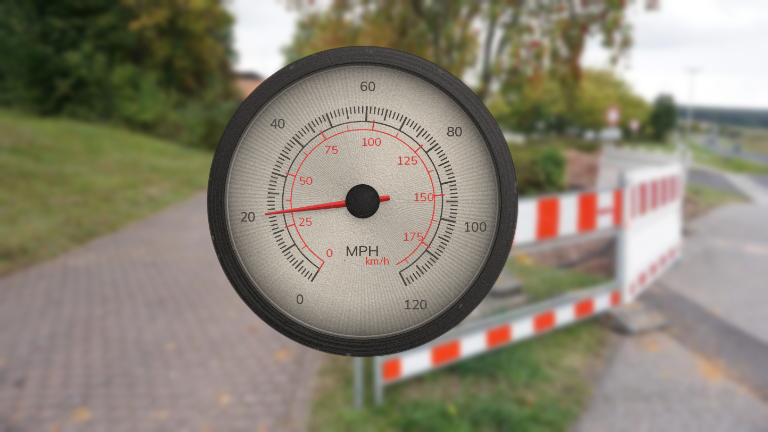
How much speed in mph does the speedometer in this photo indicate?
20 mph
